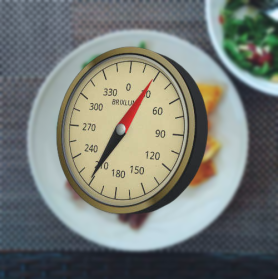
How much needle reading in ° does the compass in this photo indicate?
30 °
